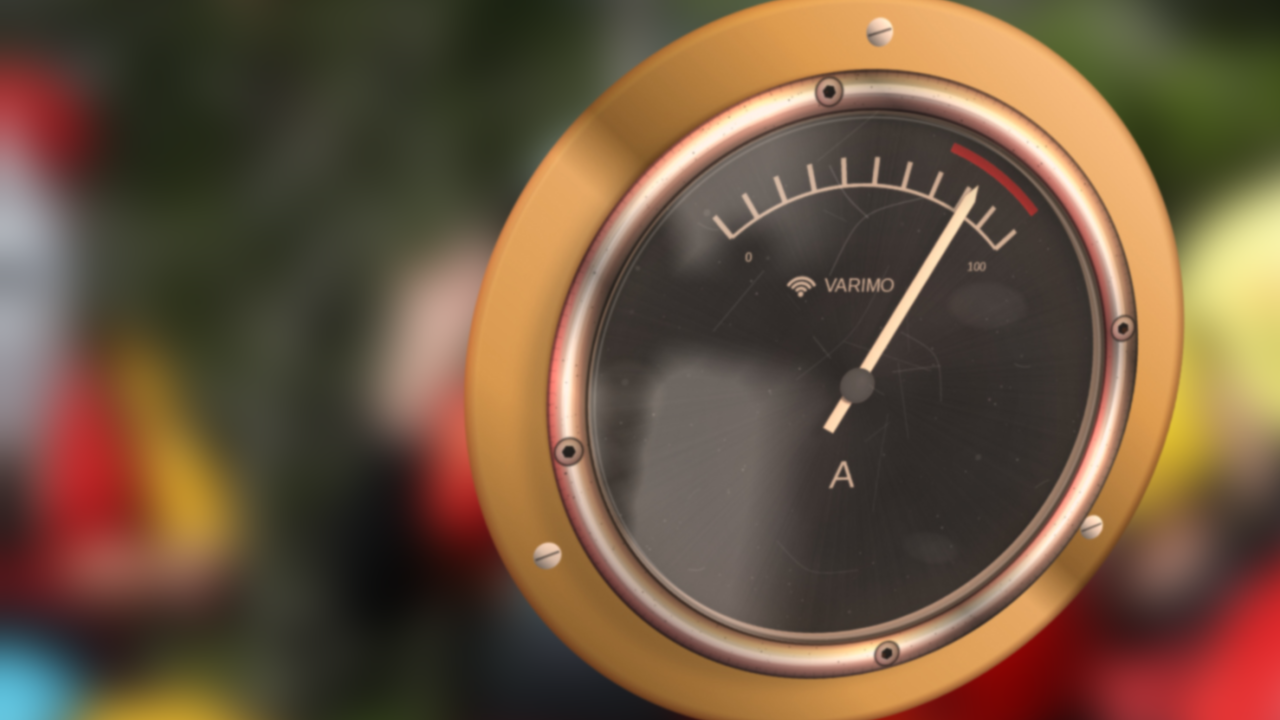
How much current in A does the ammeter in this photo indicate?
80 A
